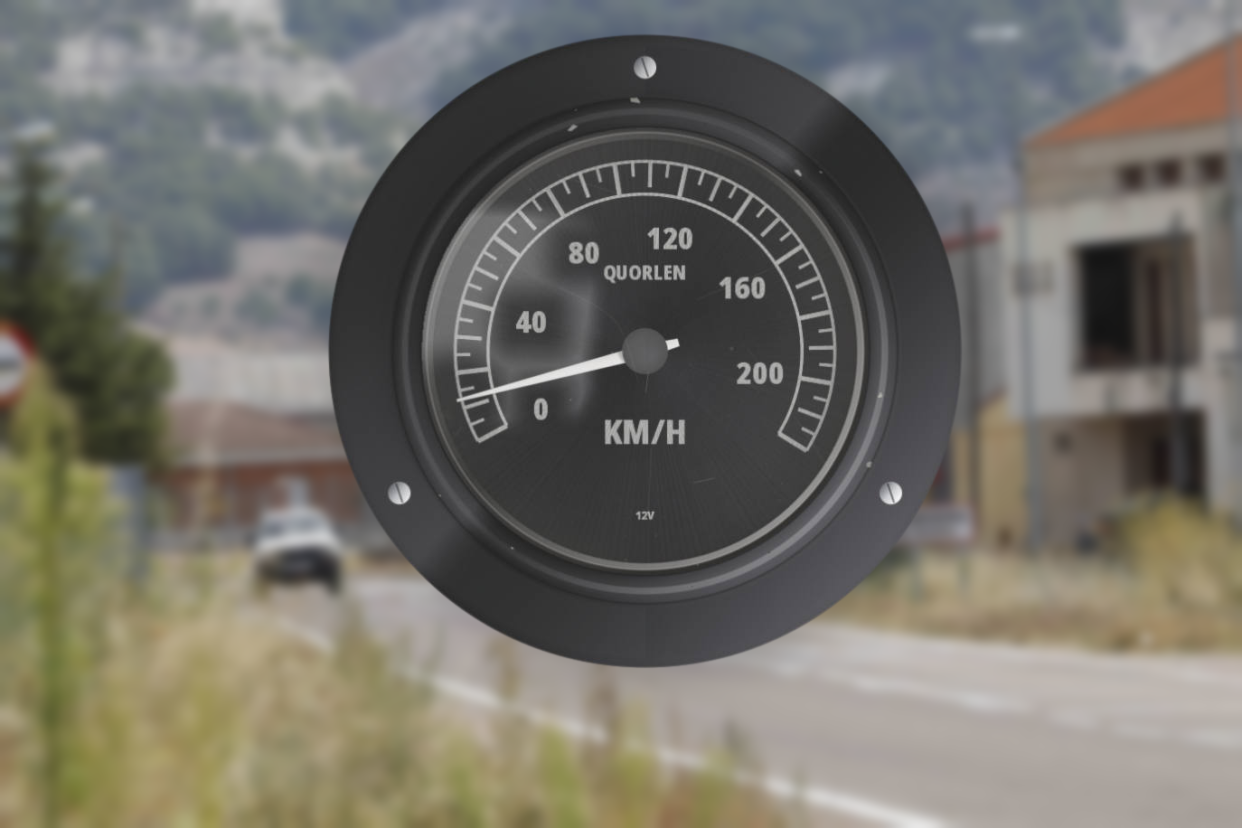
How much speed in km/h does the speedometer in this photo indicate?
12.5 km/h
